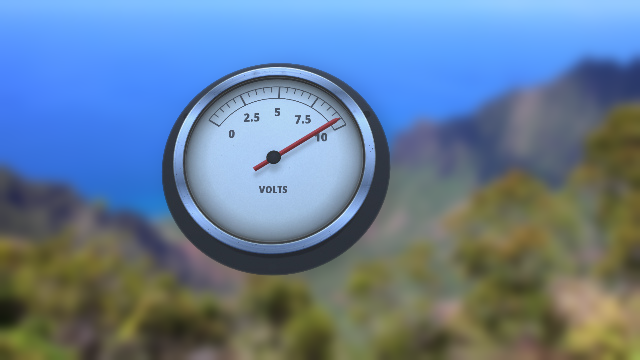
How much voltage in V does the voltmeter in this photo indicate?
9.5 V
